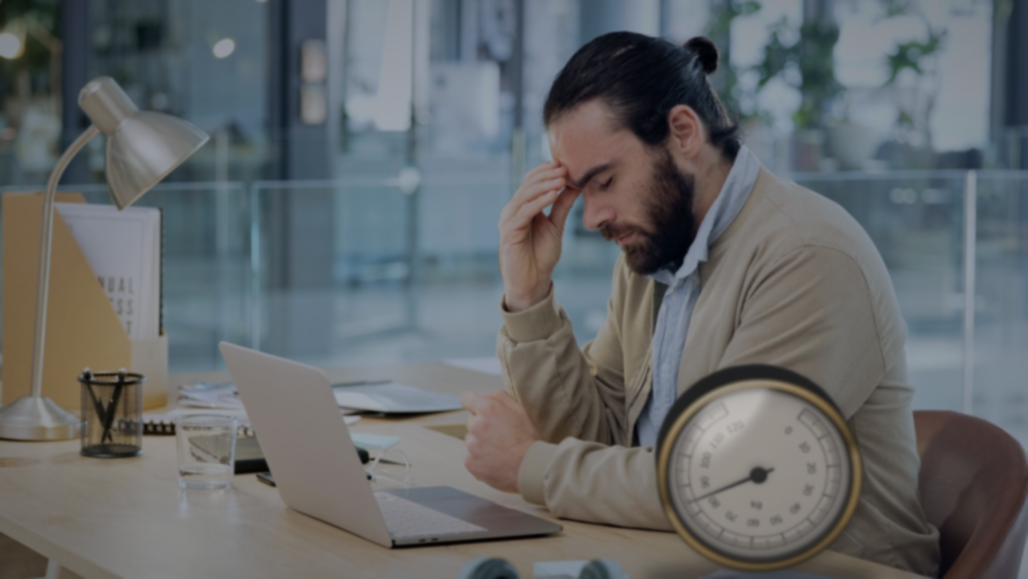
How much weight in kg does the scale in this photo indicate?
85 kg
